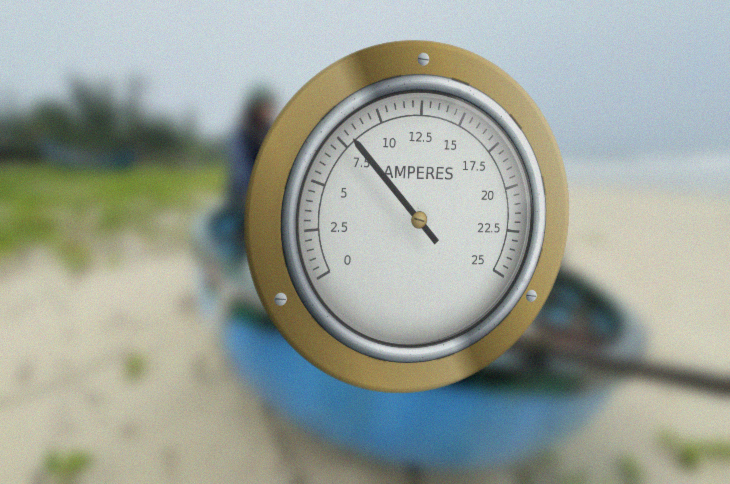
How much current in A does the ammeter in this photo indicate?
8 A
